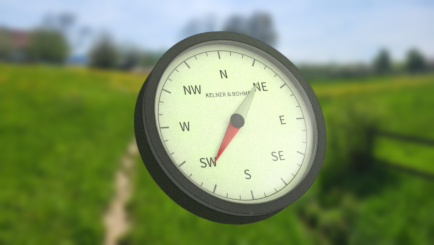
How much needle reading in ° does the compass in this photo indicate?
220 °
